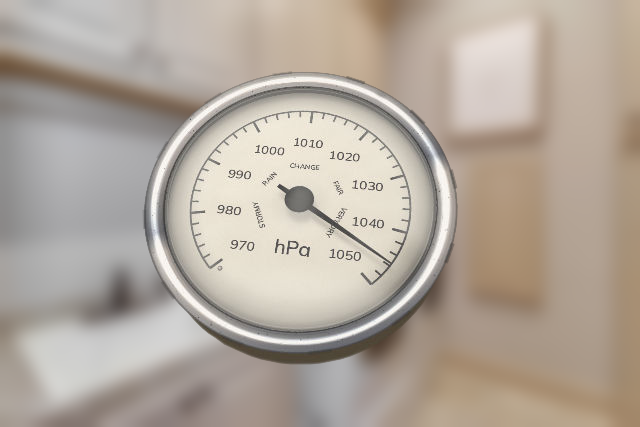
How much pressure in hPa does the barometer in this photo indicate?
1046 hPa
